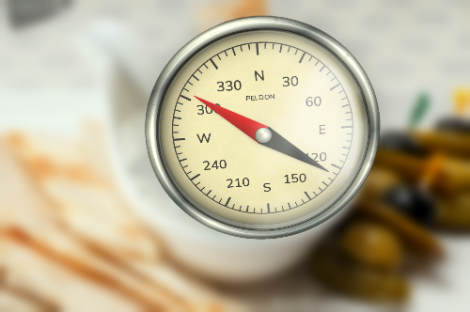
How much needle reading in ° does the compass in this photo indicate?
305 °
